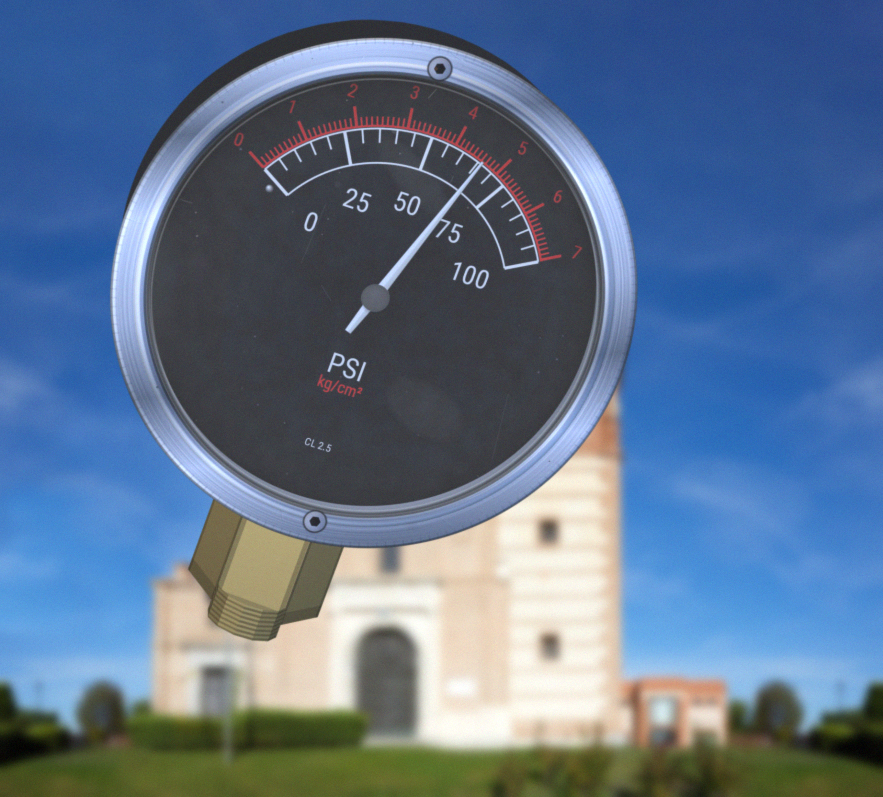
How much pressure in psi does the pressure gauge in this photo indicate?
65 psi
